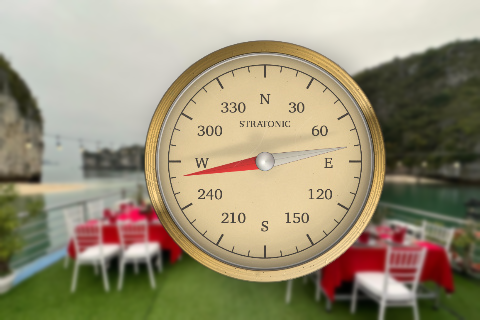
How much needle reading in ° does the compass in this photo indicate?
260 °
